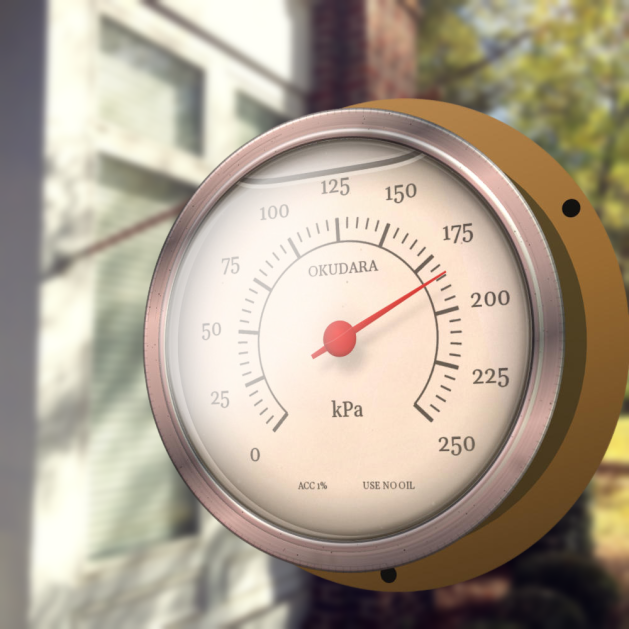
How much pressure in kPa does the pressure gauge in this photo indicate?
185 kPa
